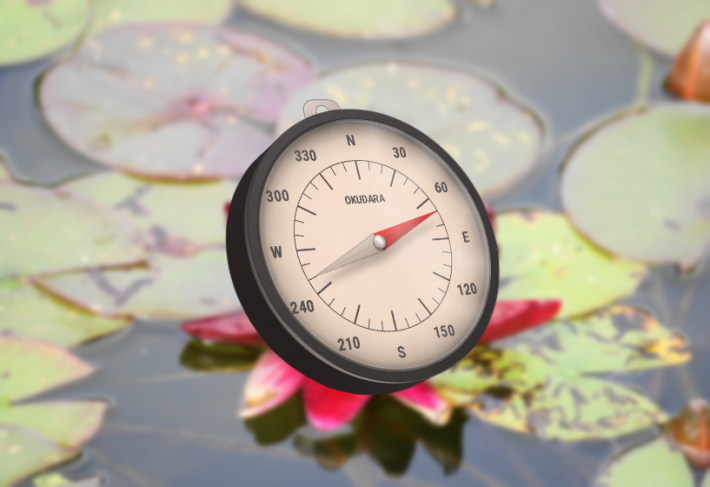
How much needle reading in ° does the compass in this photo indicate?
70 °
